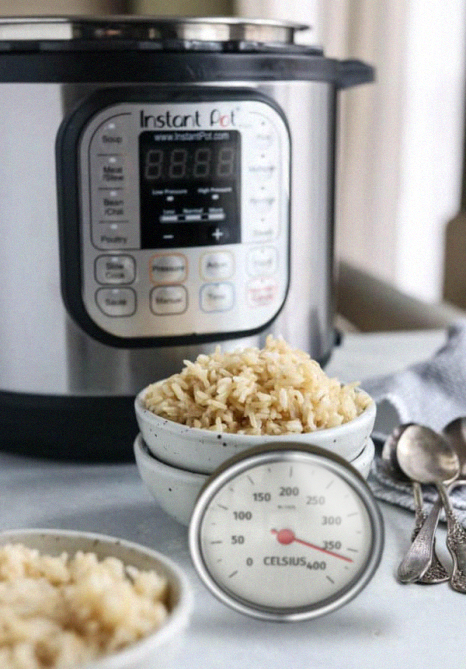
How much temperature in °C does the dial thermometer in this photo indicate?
362.5 °C
